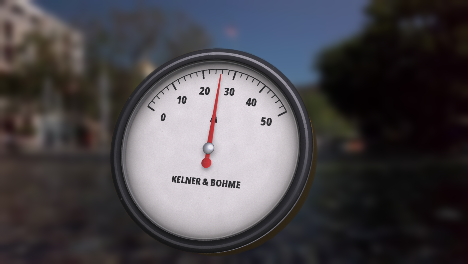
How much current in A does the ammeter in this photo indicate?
26 A
